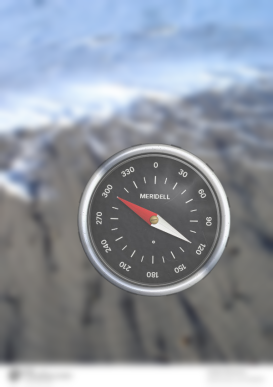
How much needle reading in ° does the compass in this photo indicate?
300 °
